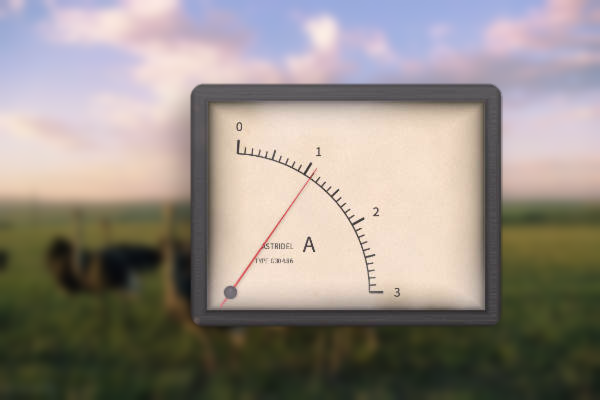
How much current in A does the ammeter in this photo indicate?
1.1 A
